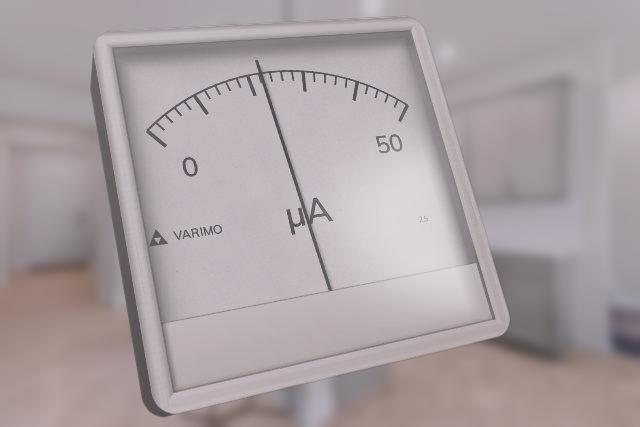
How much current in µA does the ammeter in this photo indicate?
22 µA
